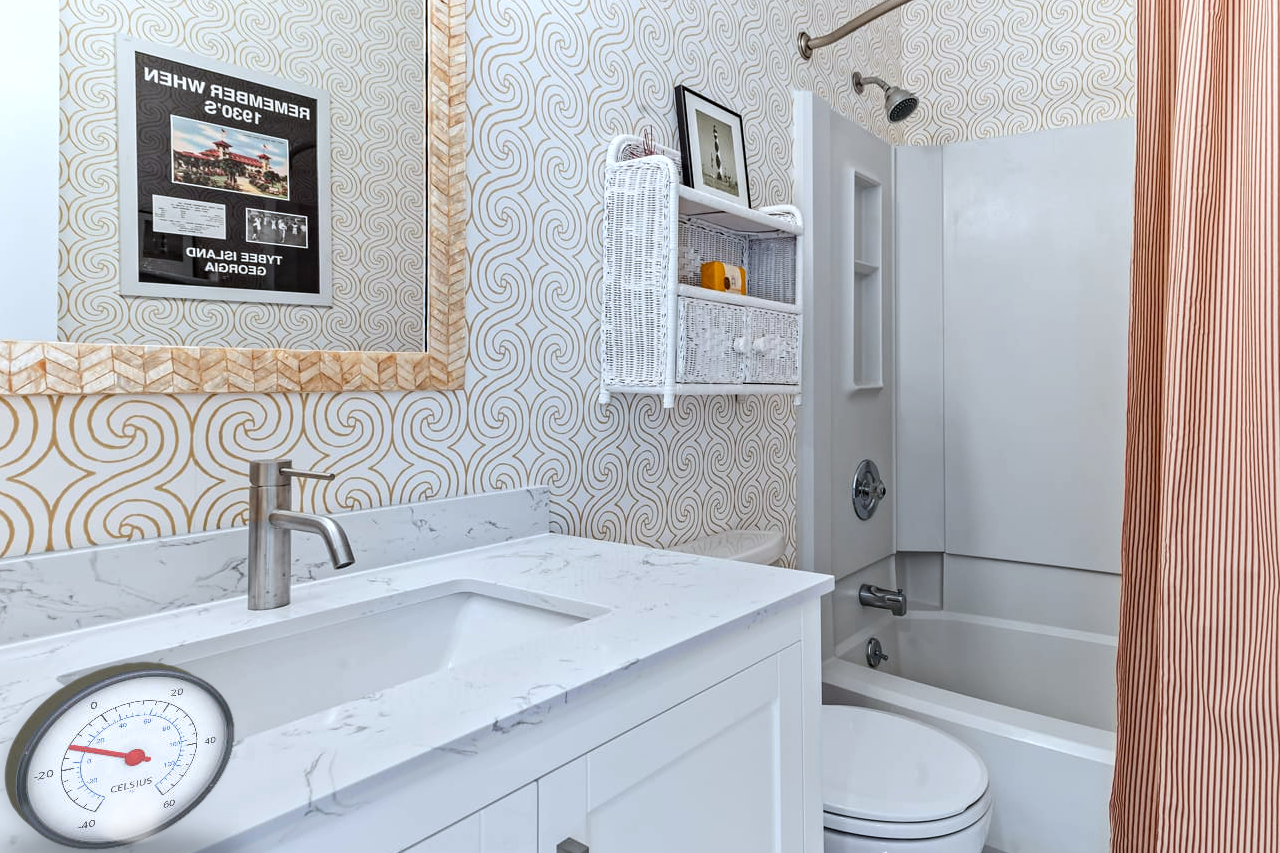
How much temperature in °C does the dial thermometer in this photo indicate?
-12 °C
